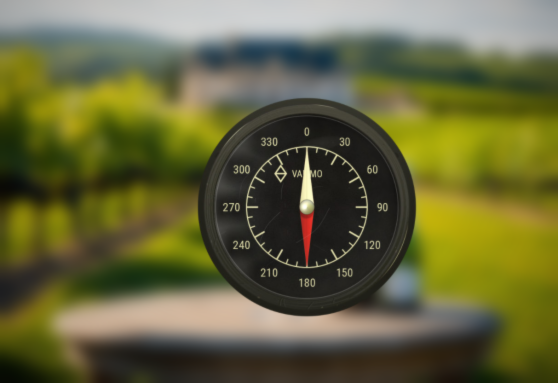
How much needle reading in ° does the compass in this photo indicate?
180 °
